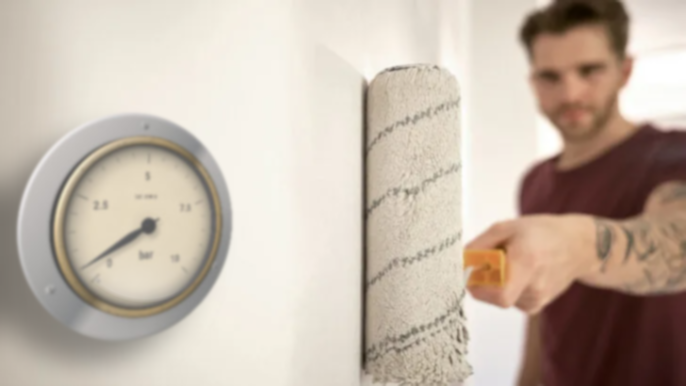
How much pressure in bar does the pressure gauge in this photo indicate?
0.5 bar
